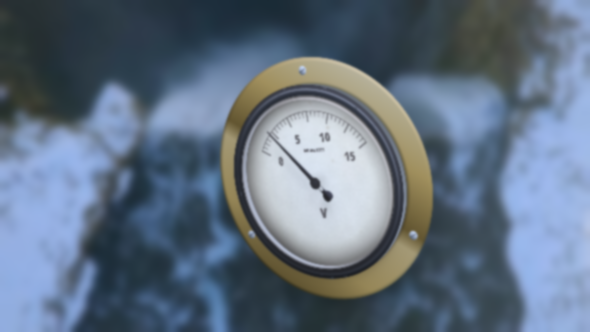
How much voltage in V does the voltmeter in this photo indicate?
2.5 V
